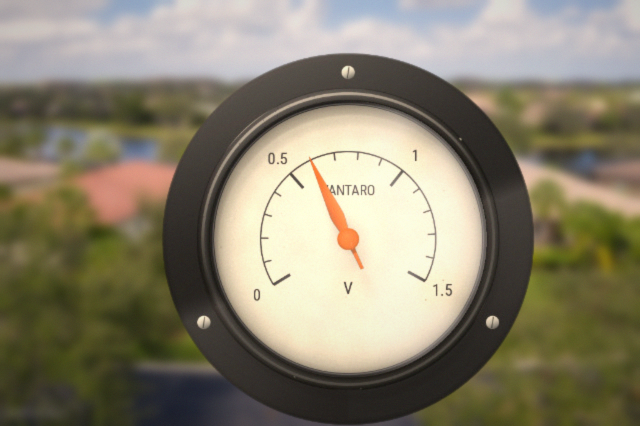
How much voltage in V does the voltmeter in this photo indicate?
0.6 V
